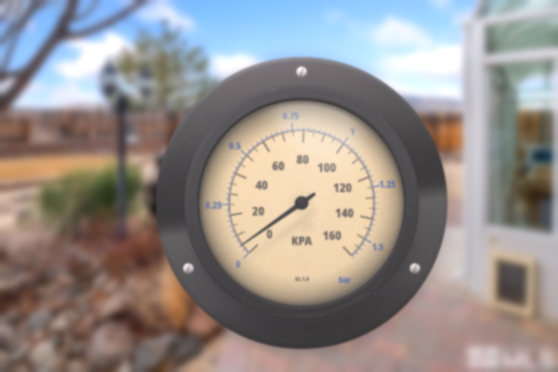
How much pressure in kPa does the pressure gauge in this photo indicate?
5 kPa
